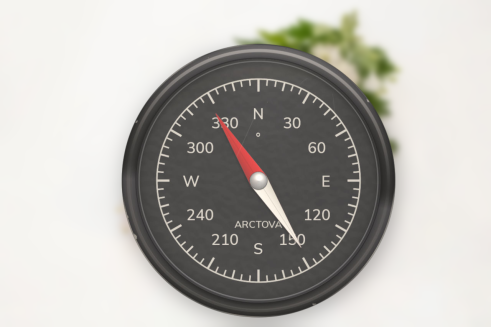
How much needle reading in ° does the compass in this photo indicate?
327.5 °
